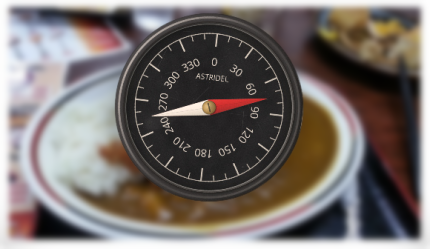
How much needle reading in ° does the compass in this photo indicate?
75 °
